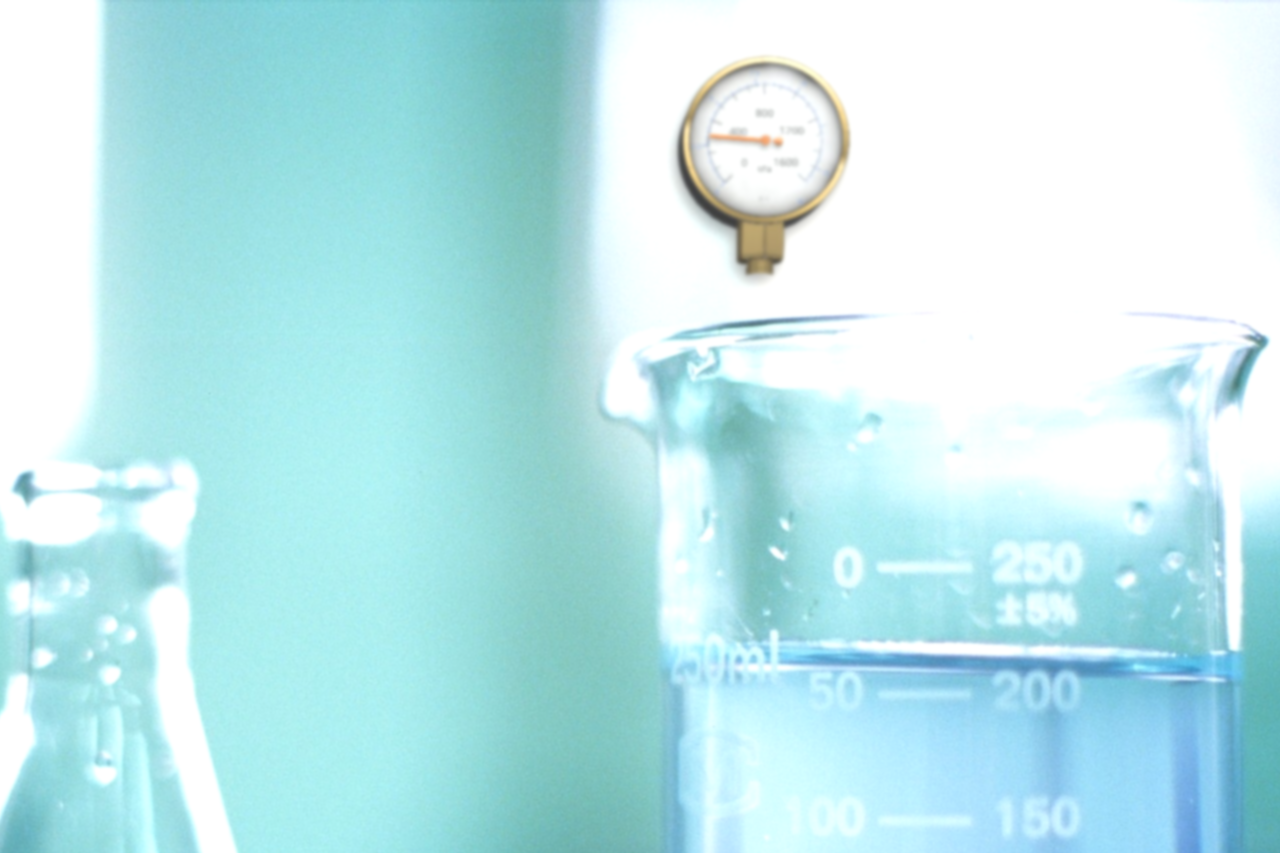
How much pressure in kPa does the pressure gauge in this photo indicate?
300 kPa
